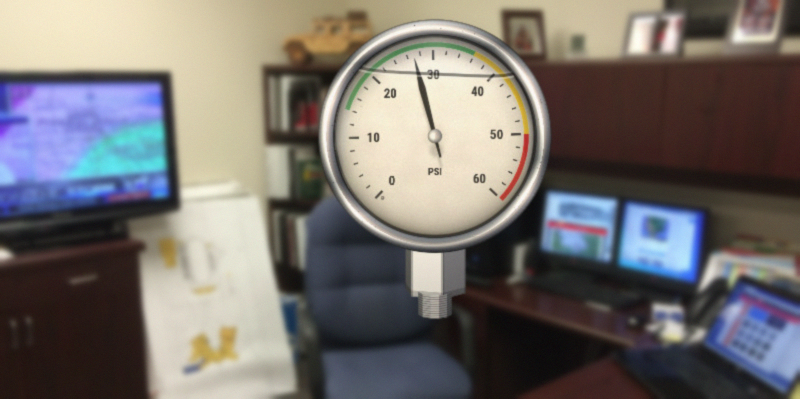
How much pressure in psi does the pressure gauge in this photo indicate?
27 psi
